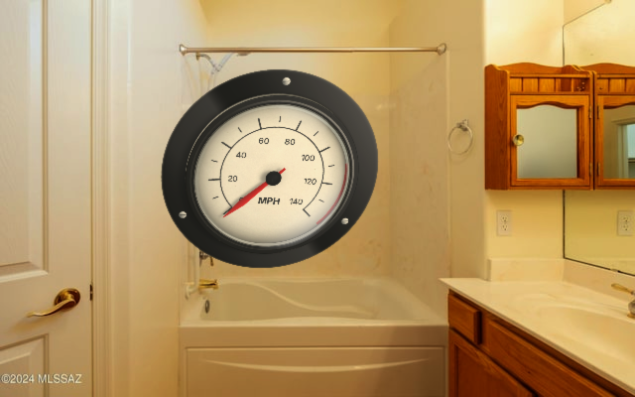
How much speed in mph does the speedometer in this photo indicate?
0 mph
